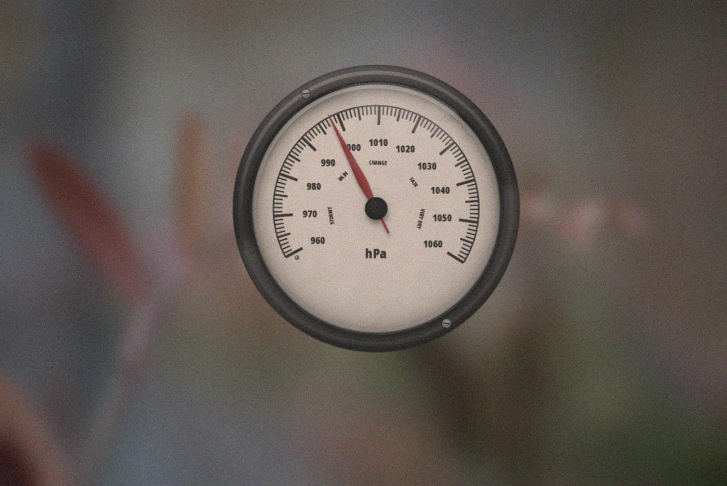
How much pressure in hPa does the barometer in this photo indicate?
998 hPa
